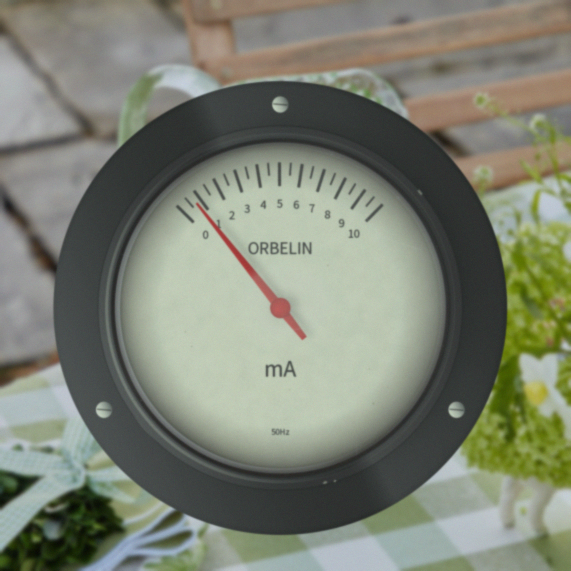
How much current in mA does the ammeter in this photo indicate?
0.75 mA
